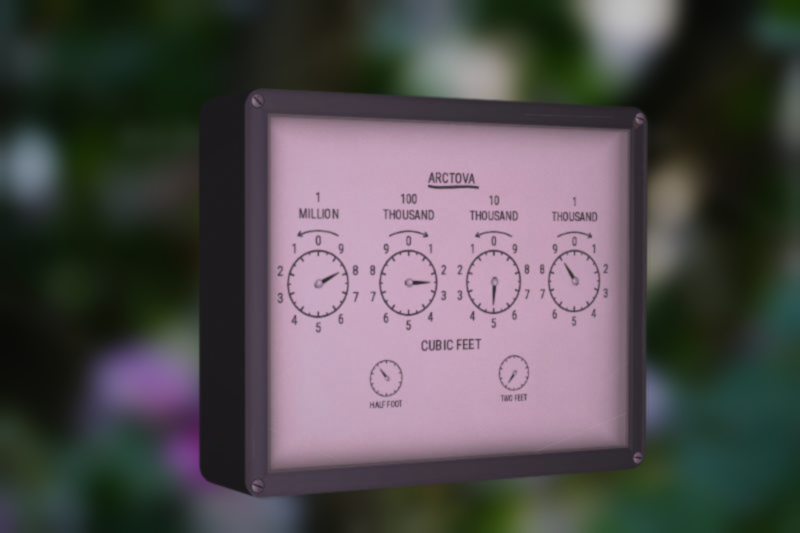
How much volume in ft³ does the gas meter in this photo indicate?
824900 ft³
